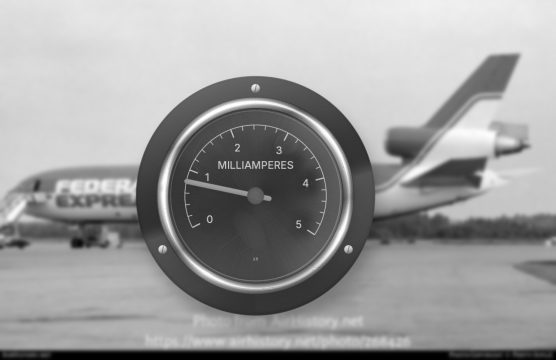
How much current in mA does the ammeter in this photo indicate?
0.8 mA
